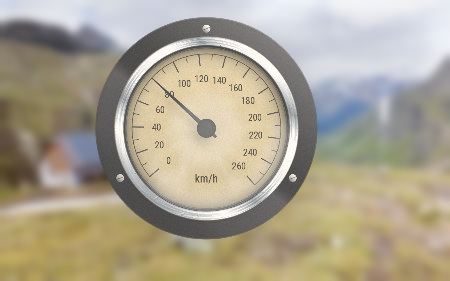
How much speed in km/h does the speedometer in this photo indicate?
80 km/h
